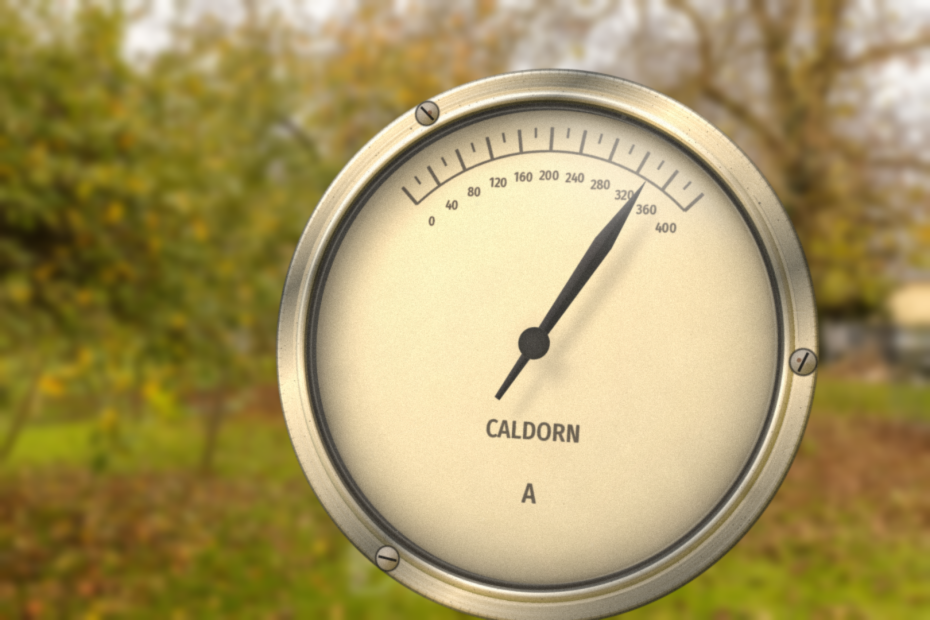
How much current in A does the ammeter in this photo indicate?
340 A
